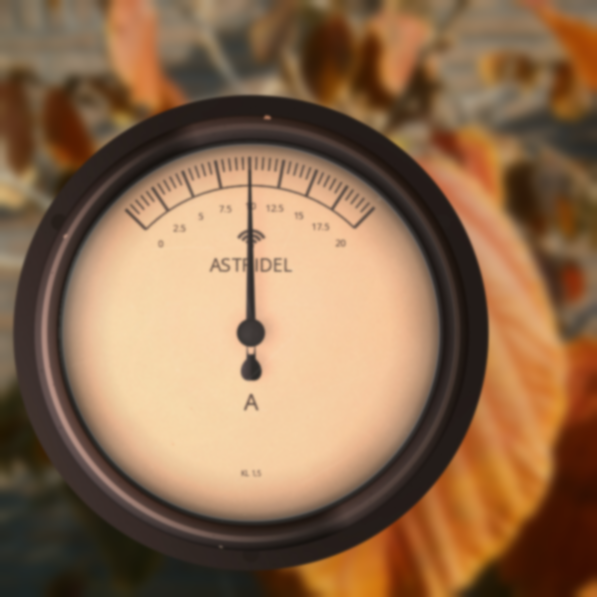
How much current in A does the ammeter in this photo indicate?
10 A
